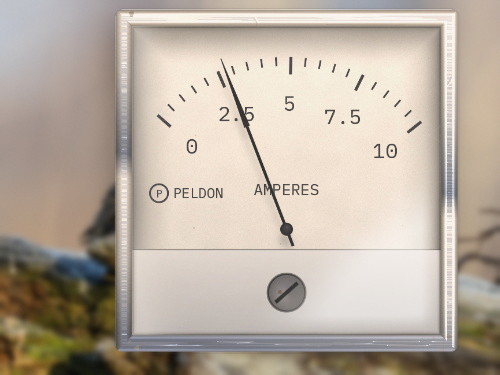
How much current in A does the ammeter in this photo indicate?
2.75 A
